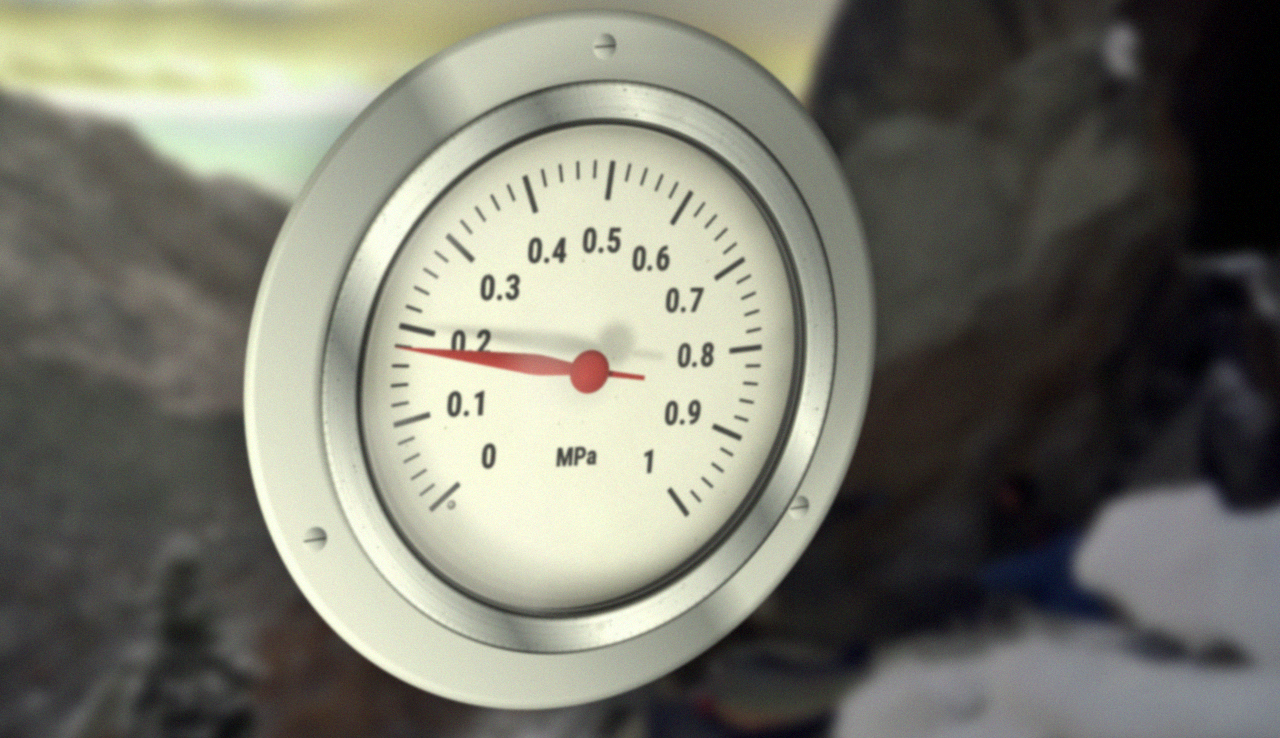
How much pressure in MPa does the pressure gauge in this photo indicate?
0.18 MPa
